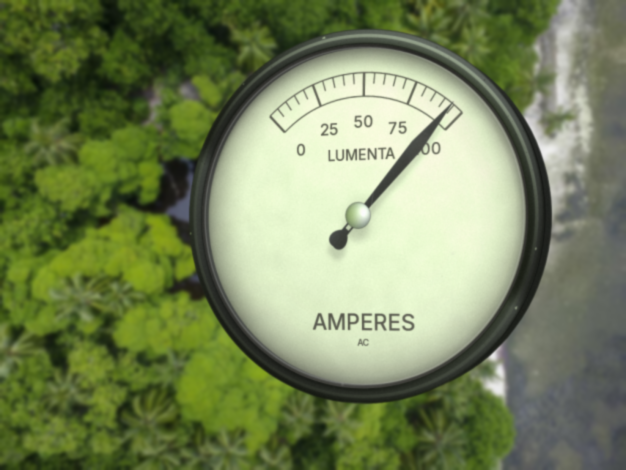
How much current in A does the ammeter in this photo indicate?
95 A
